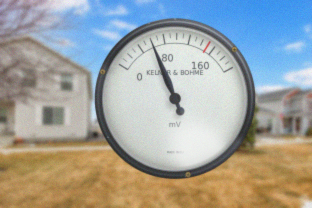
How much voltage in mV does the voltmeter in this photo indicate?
60 mV
